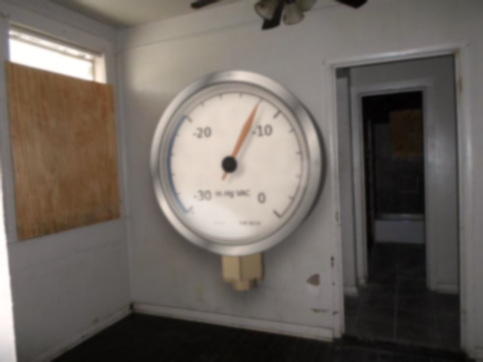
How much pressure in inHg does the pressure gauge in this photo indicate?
-12 inHg
